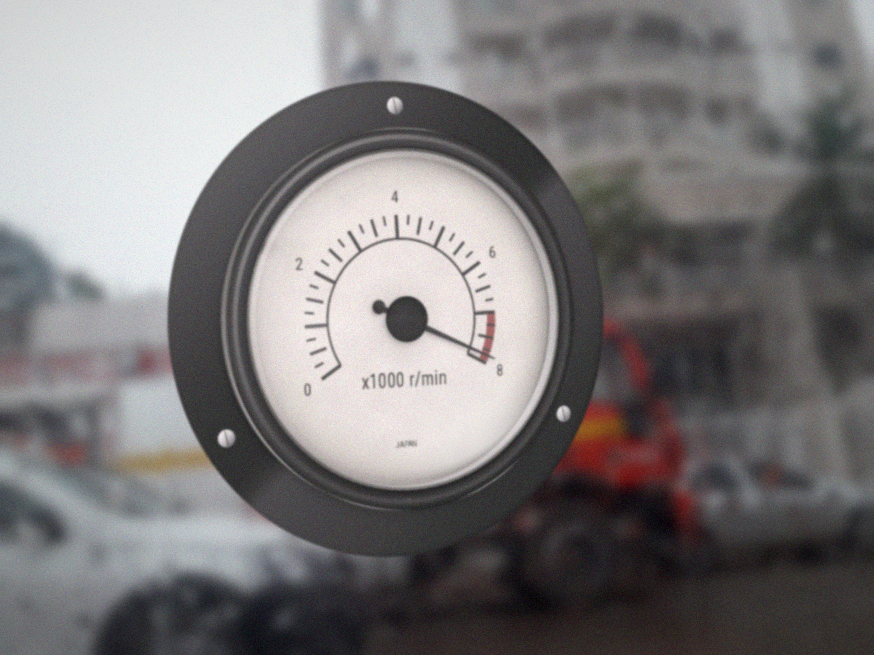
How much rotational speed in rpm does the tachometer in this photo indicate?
7875 rpm
